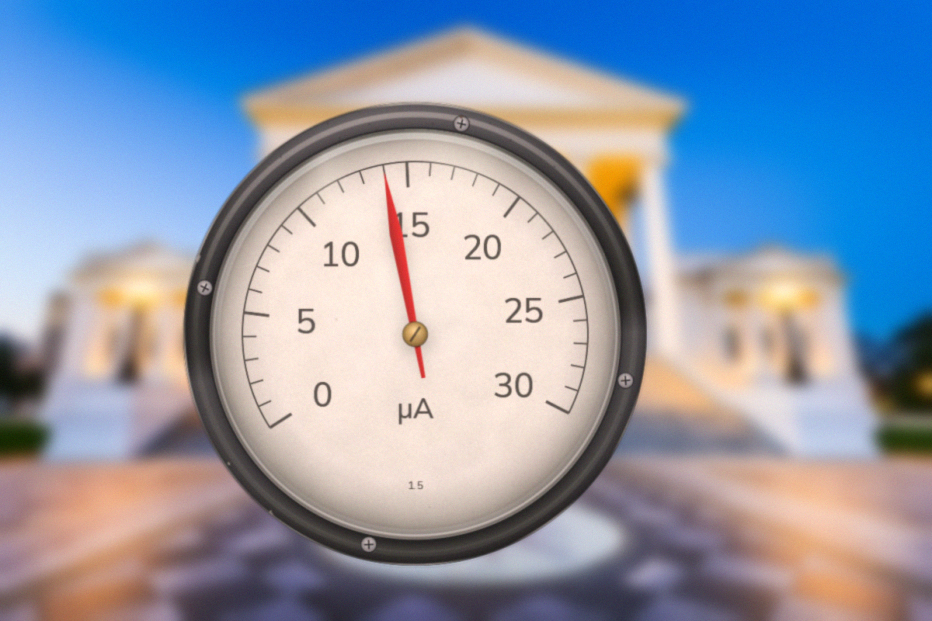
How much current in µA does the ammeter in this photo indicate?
14 µA
